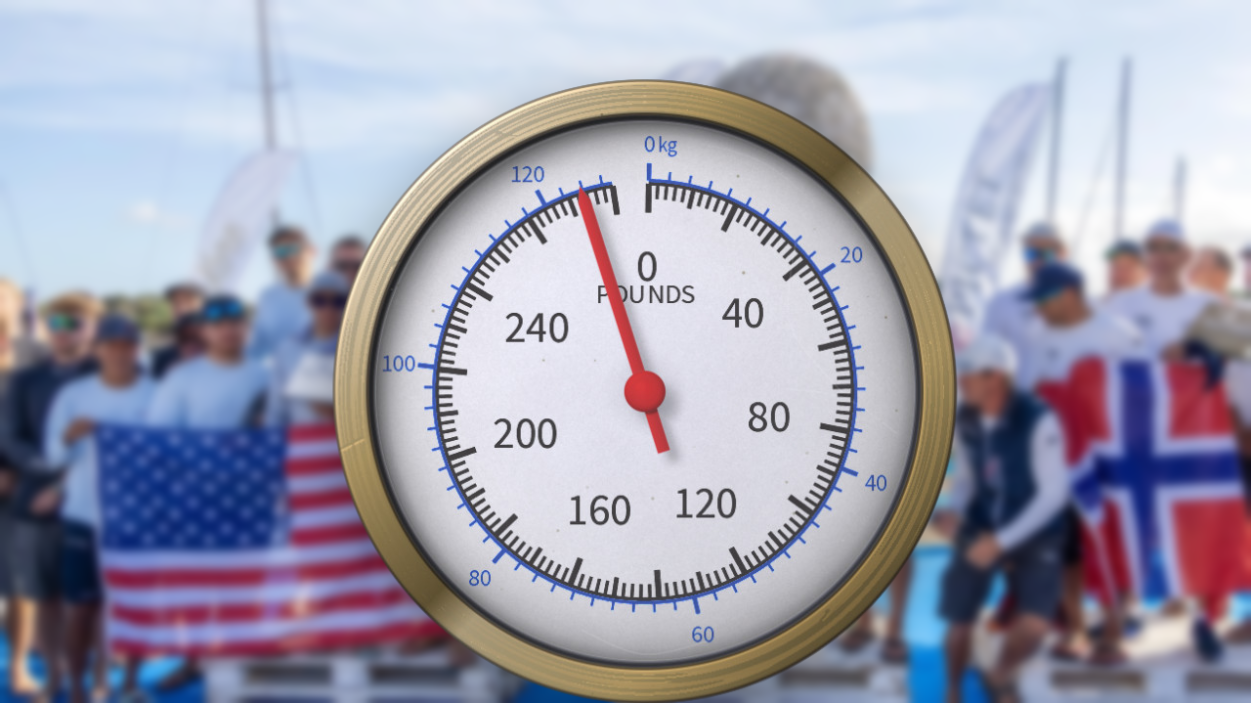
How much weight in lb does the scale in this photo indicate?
273 lb
